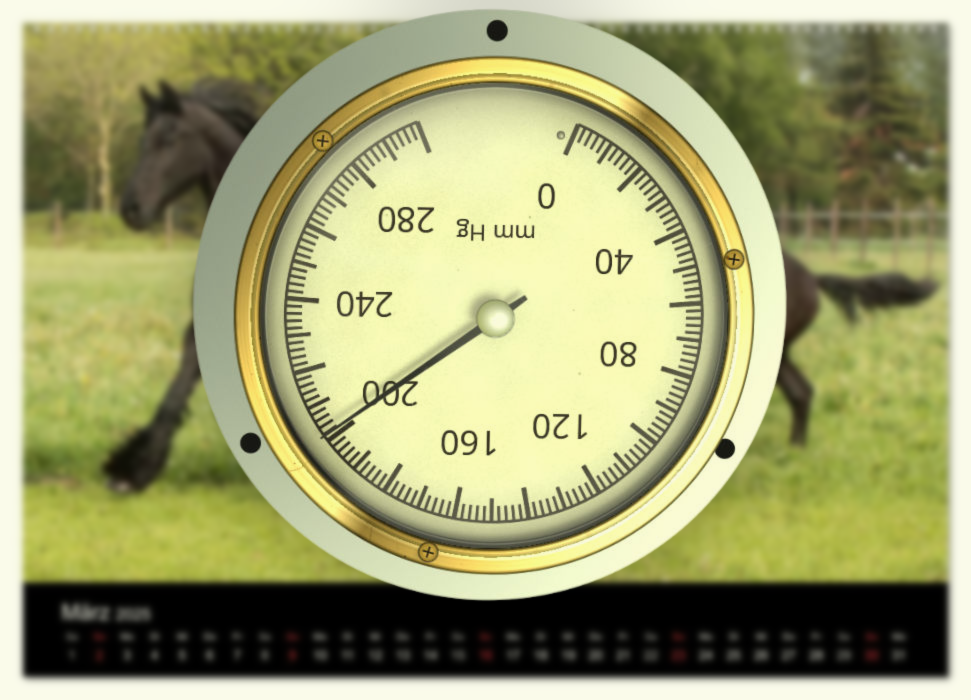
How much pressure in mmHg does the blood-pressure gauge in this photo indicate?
202 mmHg
